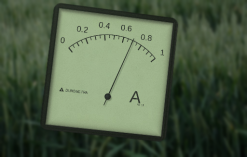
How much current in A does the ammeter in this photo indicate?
0.7 A
